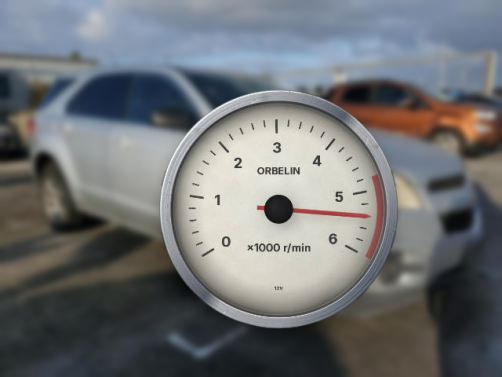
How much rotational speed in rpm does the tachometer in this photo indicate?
5400 rpm
